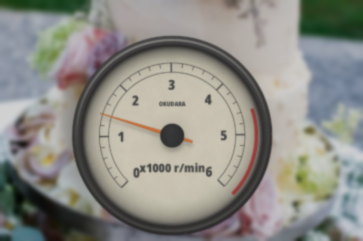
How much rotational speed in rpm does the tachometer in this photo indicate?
1400 rpm
